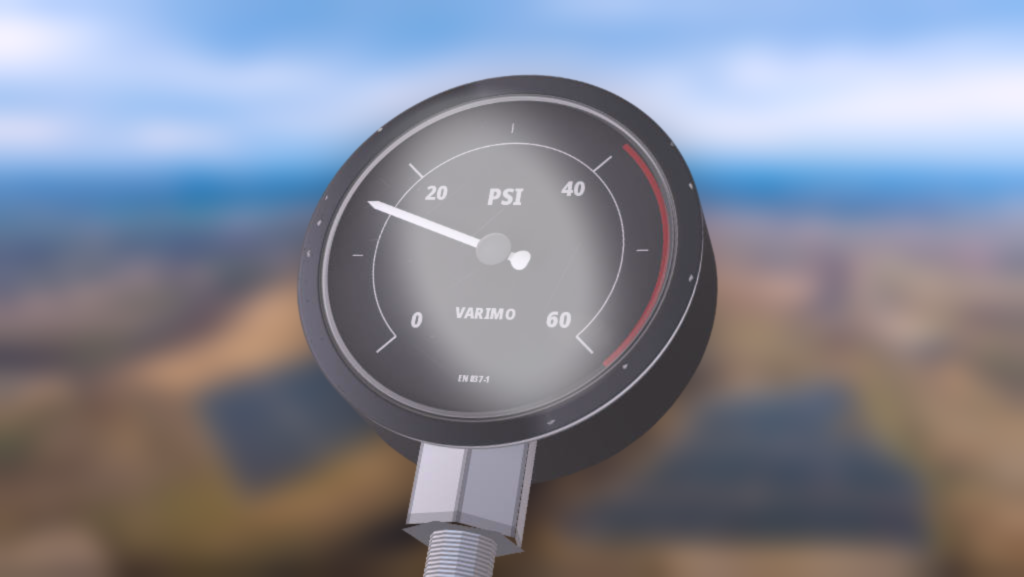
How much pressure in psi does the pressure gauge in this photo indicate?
15 psi
